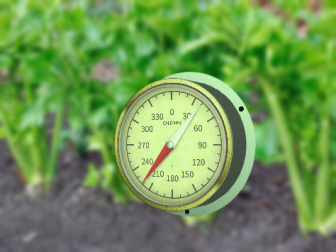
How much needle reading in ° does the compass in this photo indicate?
220 °
